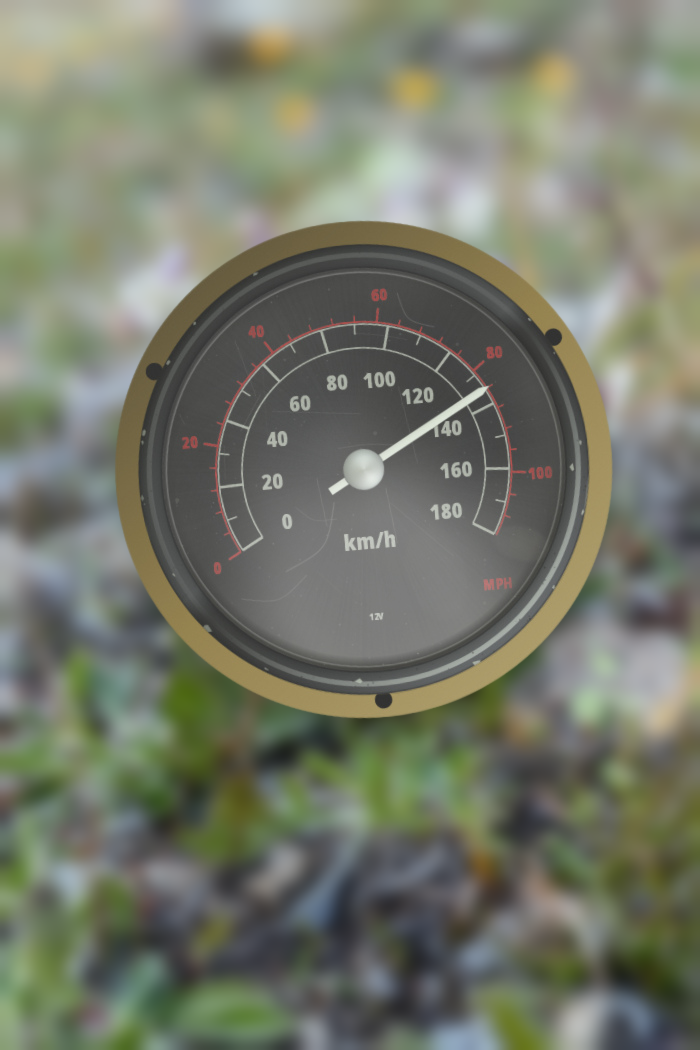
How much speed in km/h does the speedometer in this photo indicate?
135 km/h
